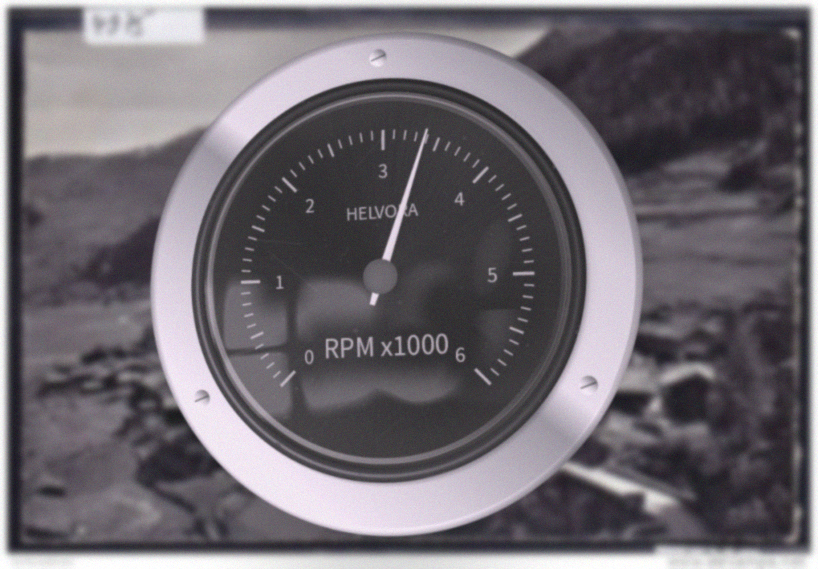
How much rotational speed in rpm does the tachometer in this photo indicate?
3400 rpm
